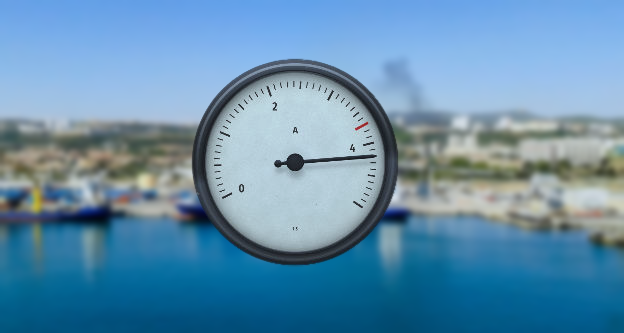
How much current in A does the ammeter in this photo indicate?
4.2 A
